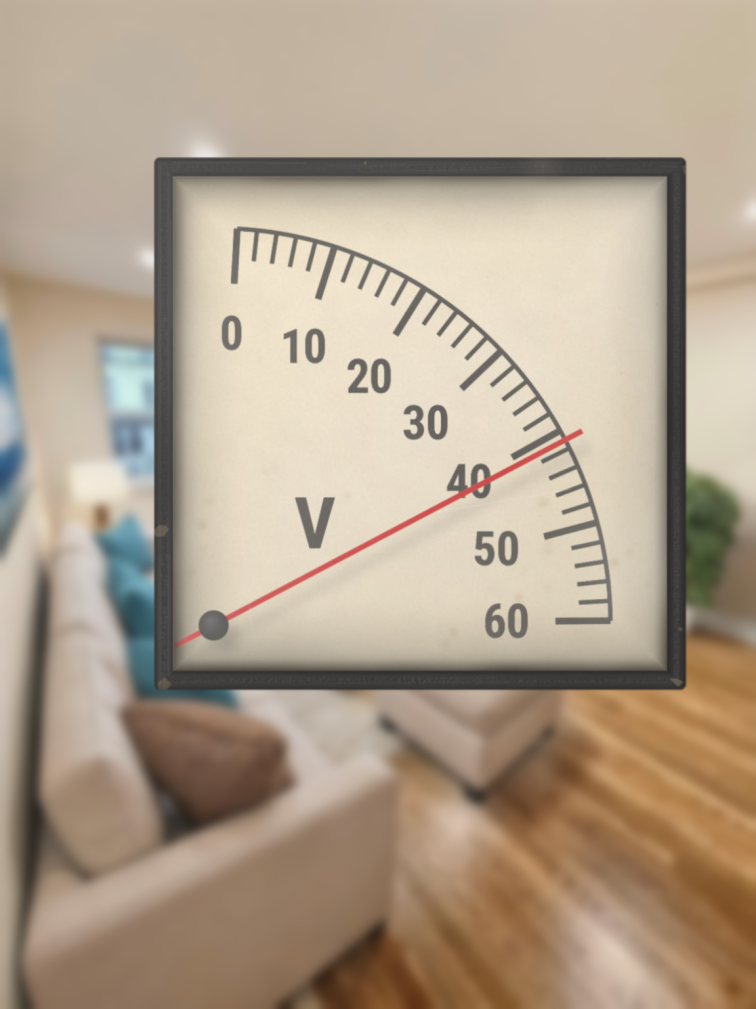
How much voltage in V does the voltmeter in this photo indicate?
41 V
